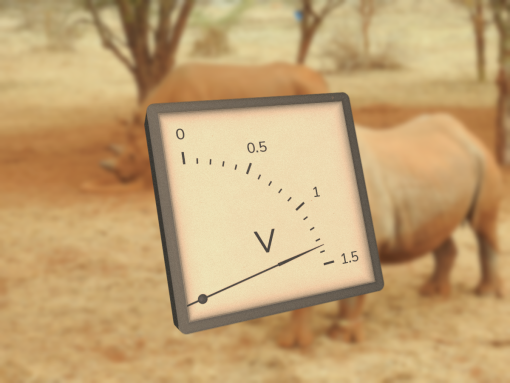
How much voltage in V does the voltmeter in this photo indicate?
1.35 V
